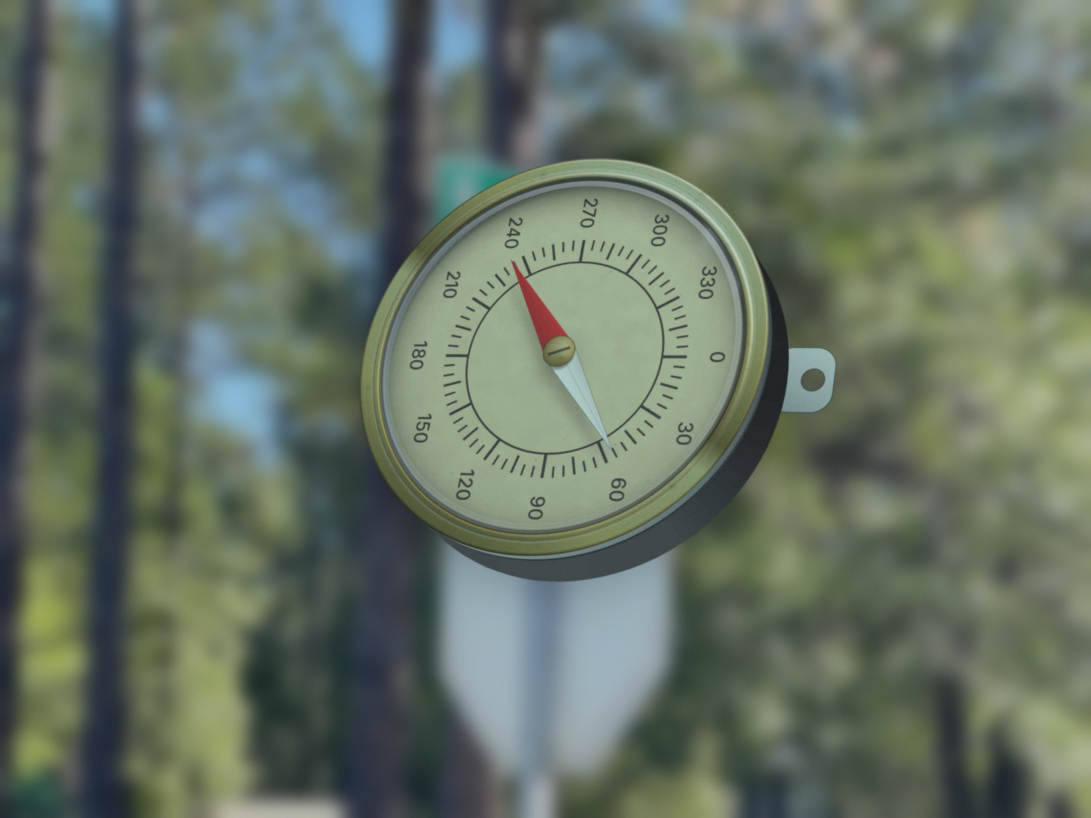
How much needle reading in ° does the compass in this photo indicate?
235 °
